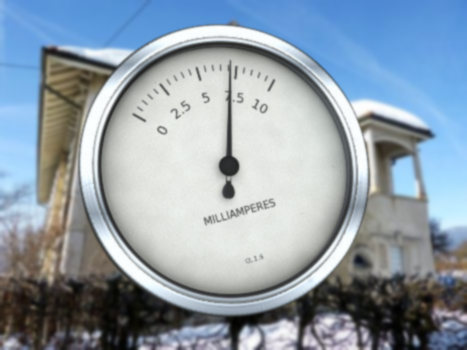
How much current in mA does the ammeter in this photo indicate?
7 mA
